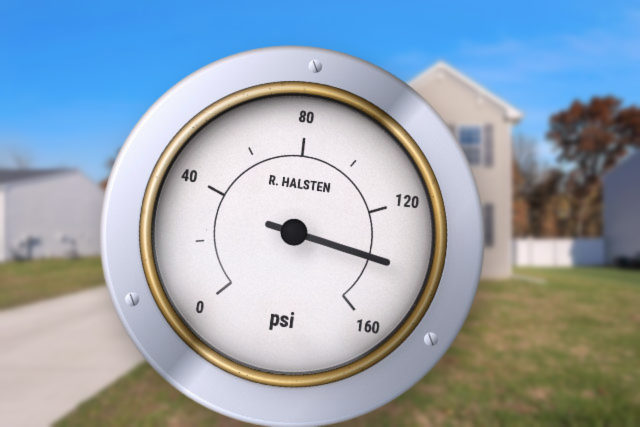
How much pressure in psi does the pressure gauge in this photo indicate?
140 psi
